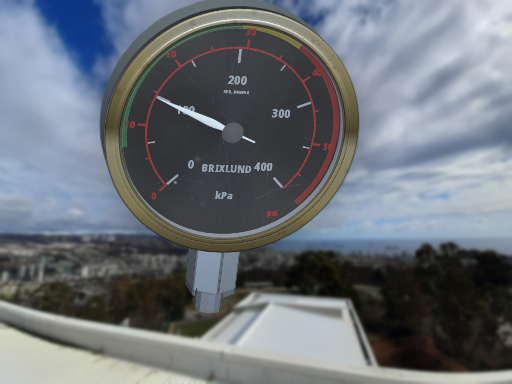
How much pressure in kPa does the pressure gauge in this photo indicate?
100 kPa
